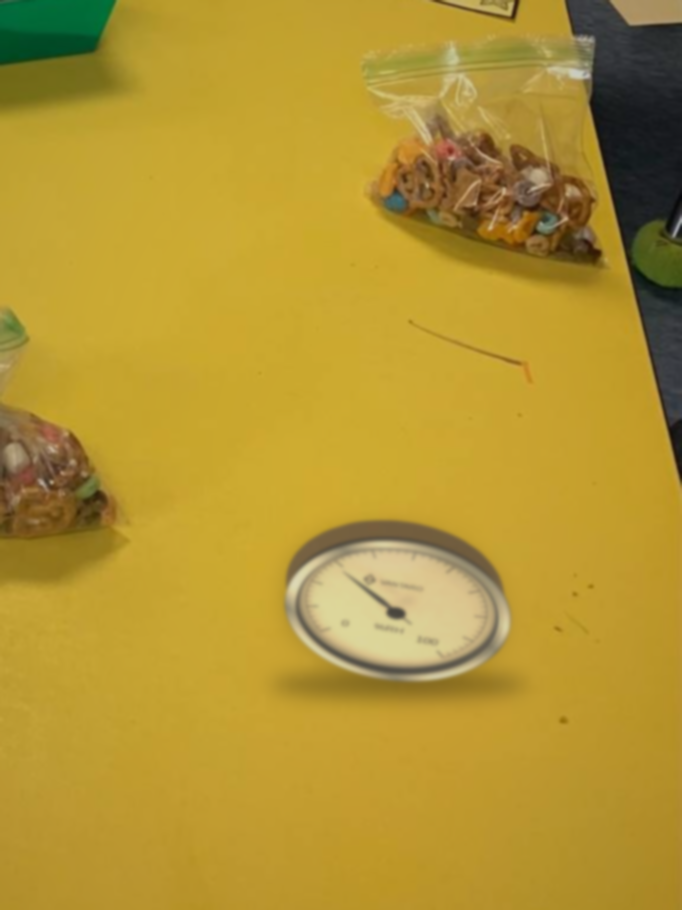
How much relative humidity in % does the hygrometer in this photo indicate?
30 %
